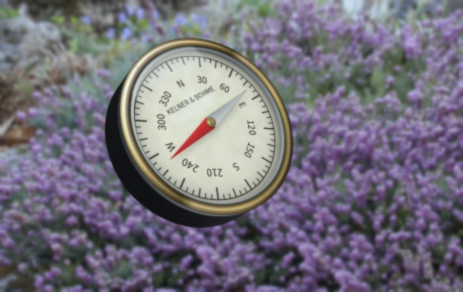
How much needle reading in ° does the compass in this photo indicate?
260 °
